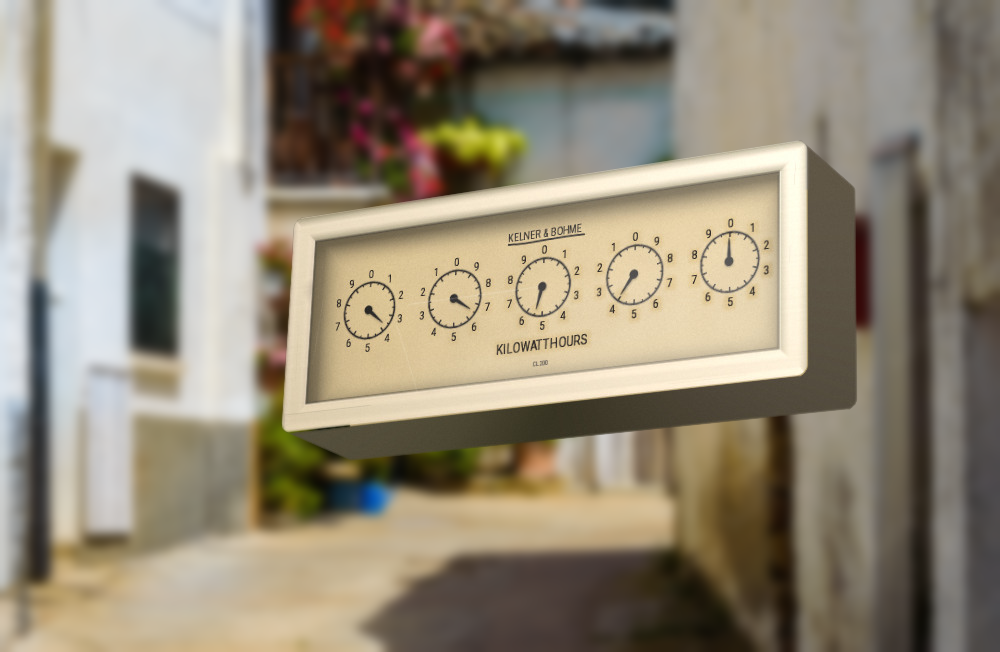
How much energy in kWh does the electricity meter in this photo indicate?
36540 kWh
